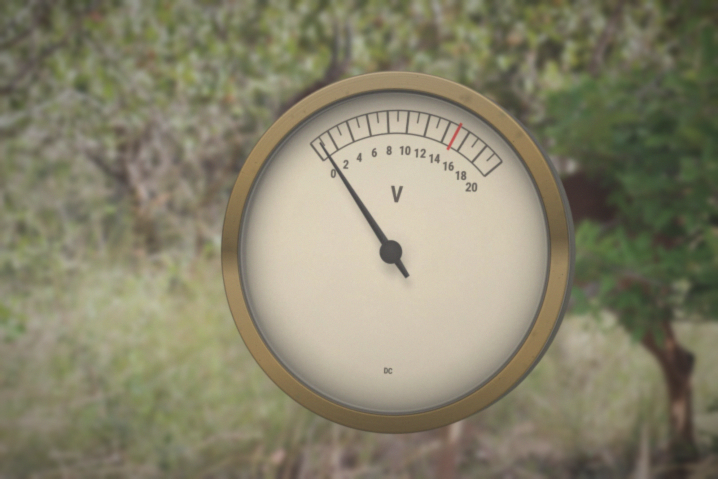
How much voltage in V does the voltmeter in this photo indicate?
1 V
